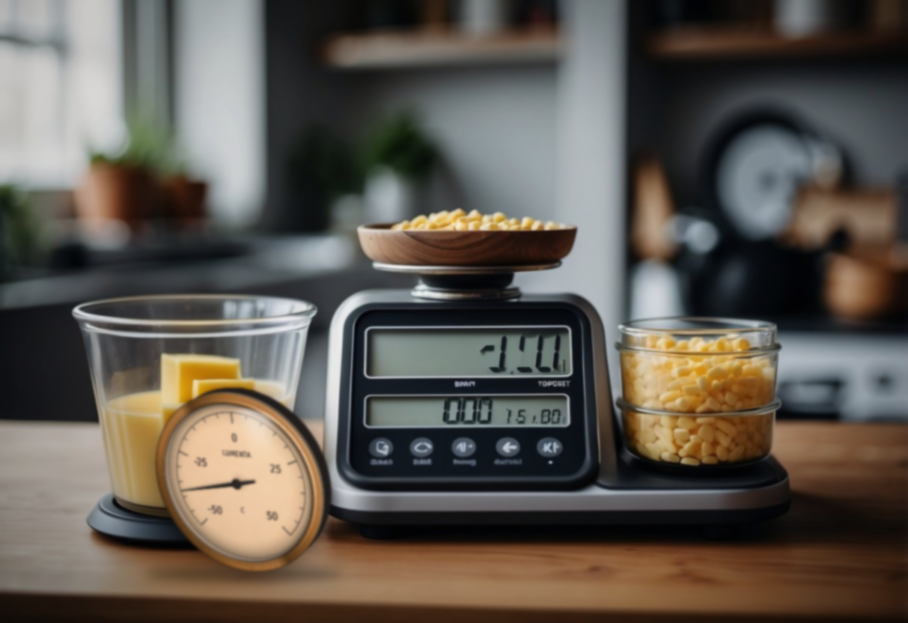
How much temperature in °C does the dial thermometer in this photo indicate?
-37.5 °C
